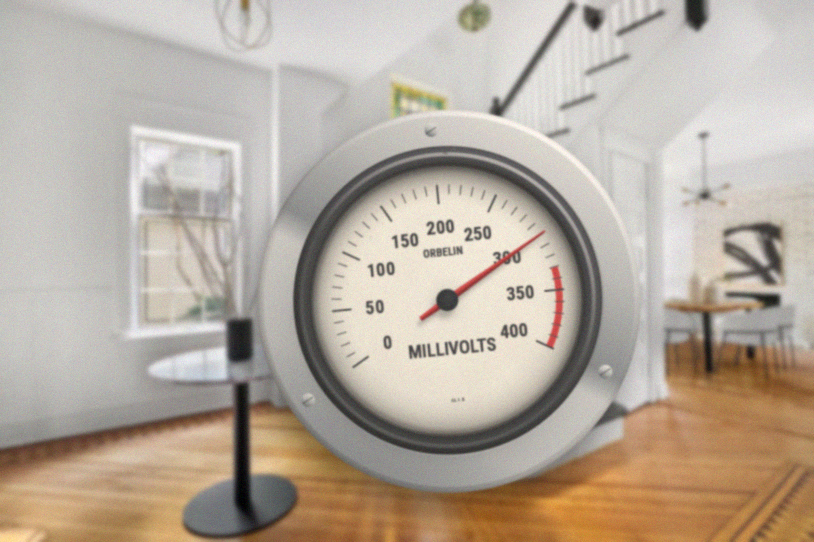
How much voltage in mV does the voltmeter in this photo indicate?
300 mV
